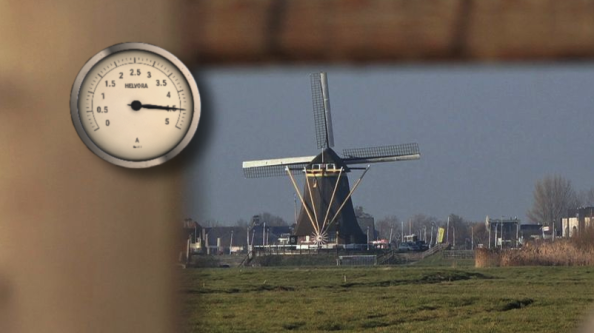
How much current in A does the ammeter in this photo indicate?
4.5 A
